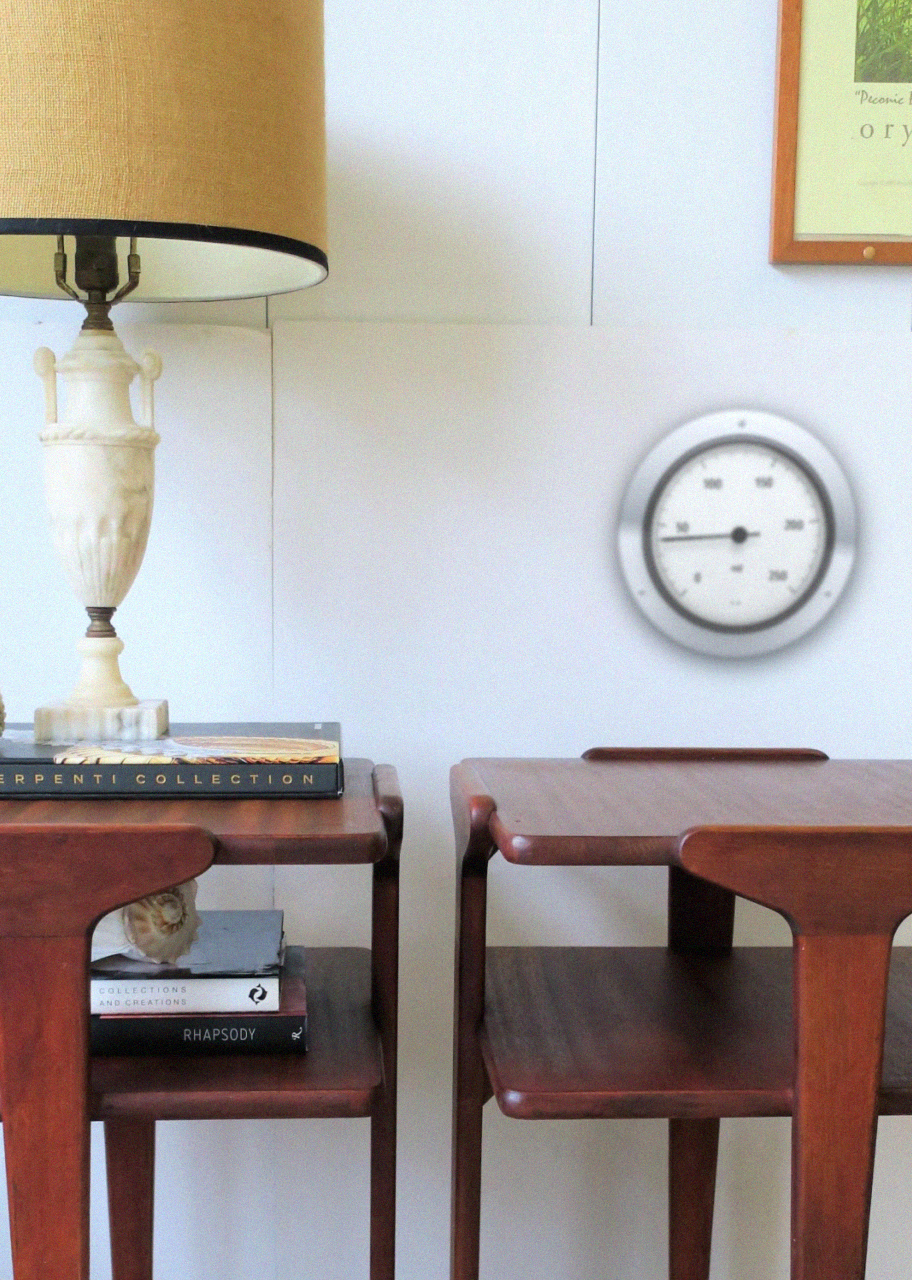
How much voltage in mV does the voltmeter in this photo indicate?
40 mV
